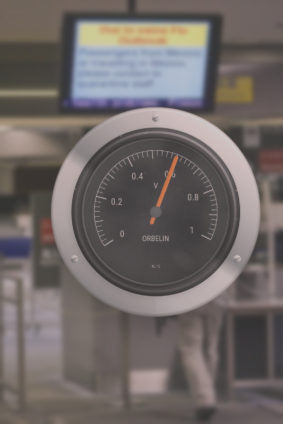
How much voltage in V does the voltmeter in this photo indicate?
0.6 V
